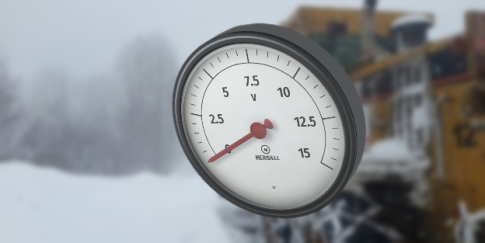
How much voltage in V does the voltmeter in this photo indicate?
0 V
